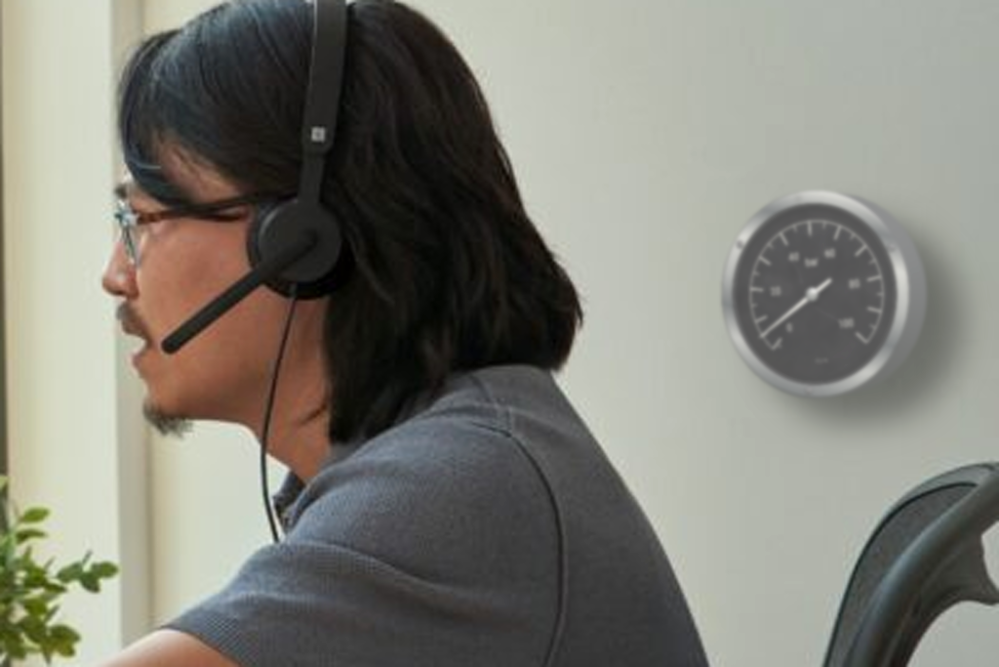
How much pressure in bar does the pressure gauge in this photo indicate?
5 bar
